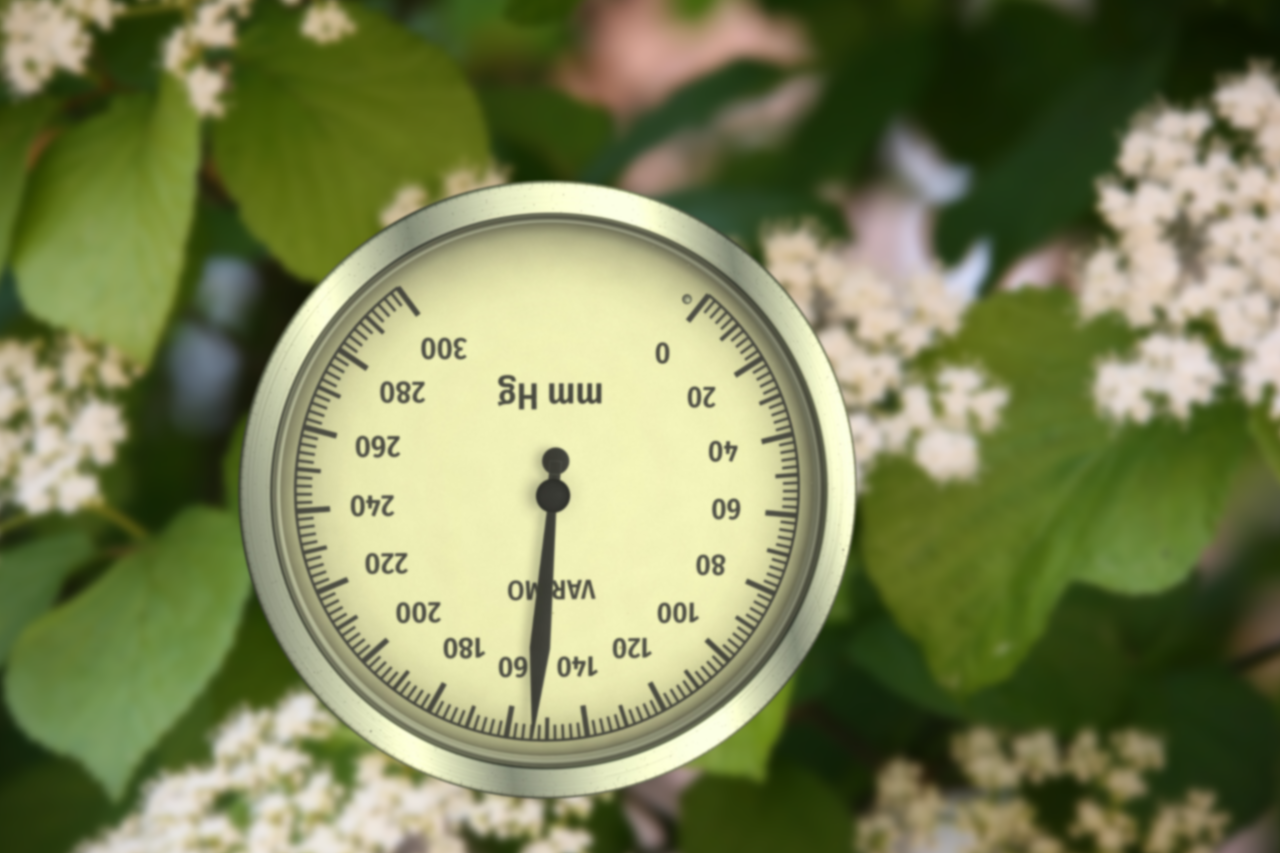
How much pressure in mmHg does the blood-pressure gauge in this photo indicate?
154 mmHg
